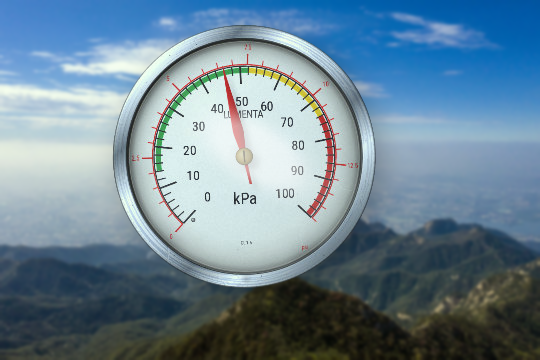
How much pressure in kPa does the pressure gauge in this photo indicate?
46 kPa
